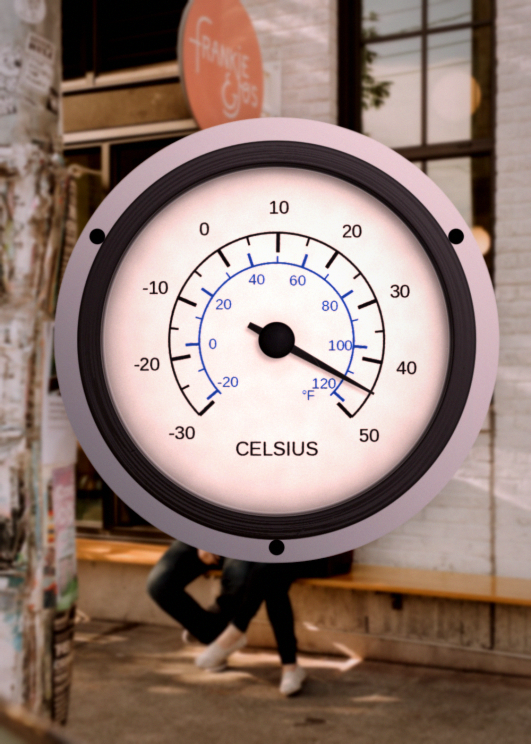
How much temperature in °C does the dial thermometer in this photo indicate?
45 °C
